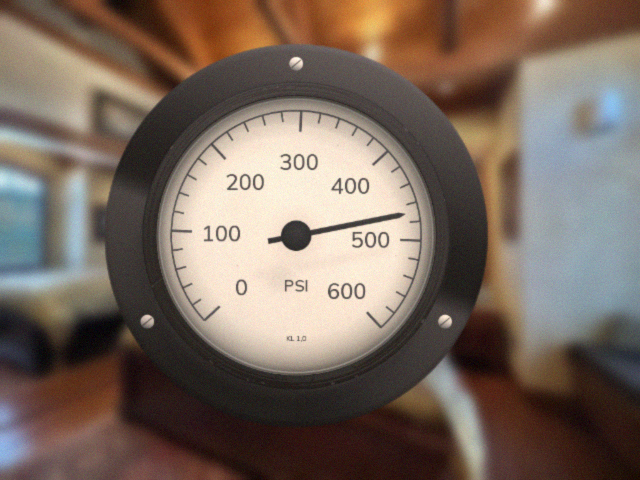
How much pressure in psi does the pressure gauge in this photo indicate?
470 psi
